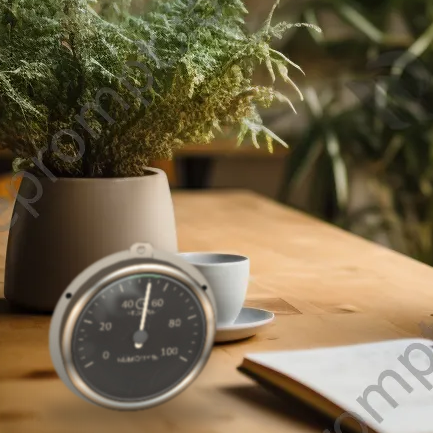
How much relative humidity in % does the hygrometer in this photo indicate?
52 %
